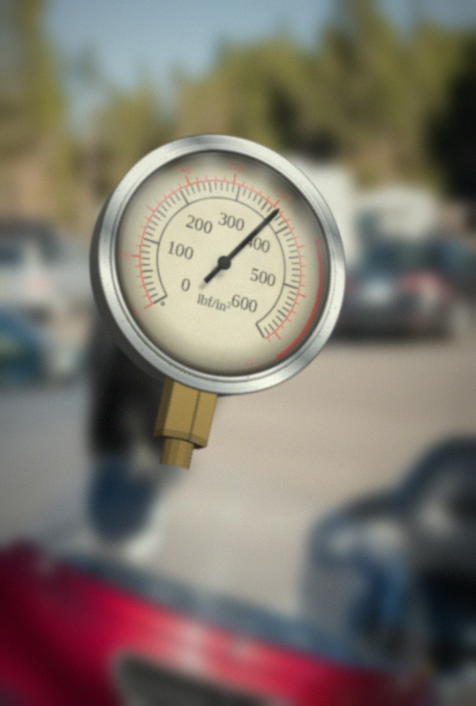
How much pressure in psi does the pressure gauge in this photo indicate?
370 psi
